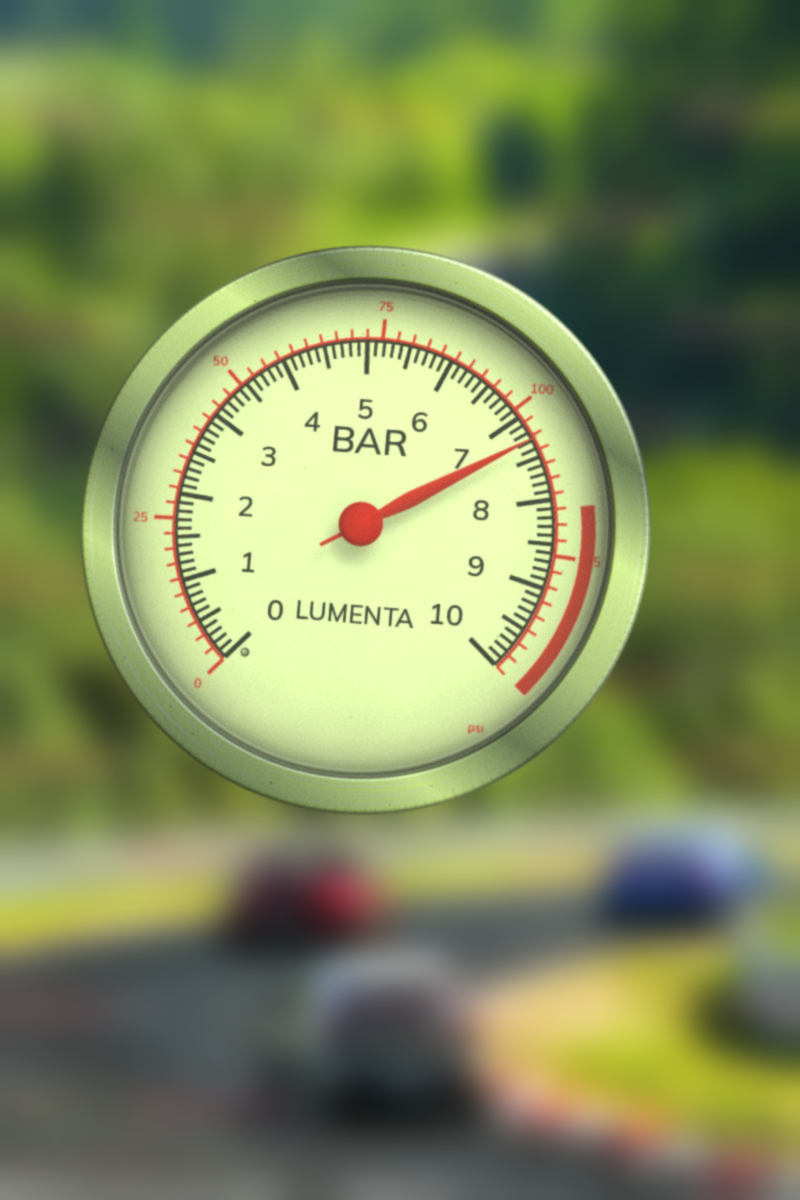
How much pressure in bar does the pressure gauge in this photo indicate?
7.3 bar
